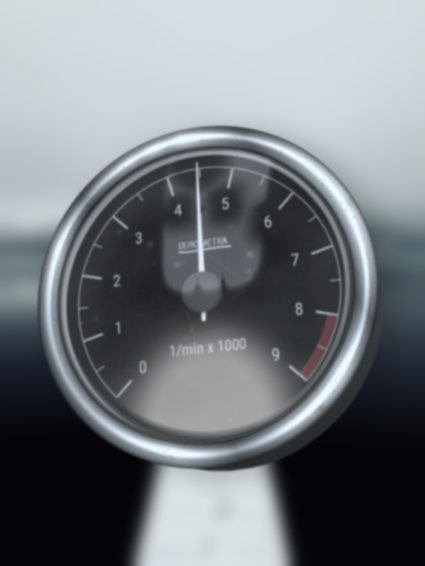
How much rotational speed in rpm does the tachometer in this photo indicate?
4500 rpm
